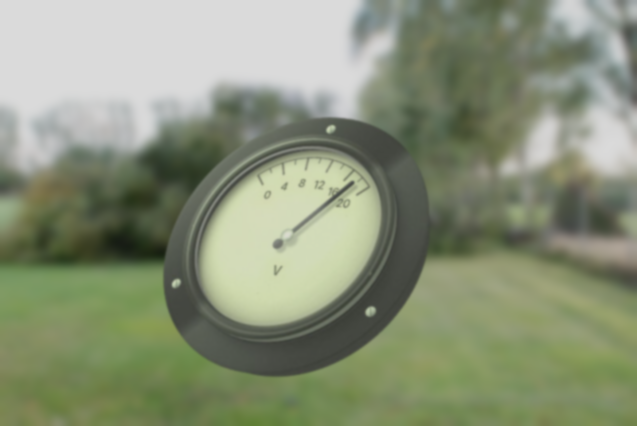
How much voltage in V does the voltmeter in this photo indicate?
18 V
